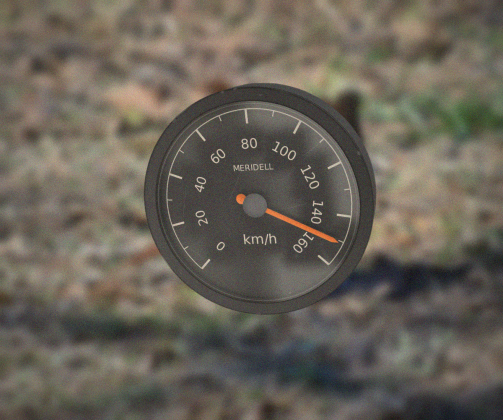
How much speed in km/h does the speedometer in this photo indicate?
150 km/h
